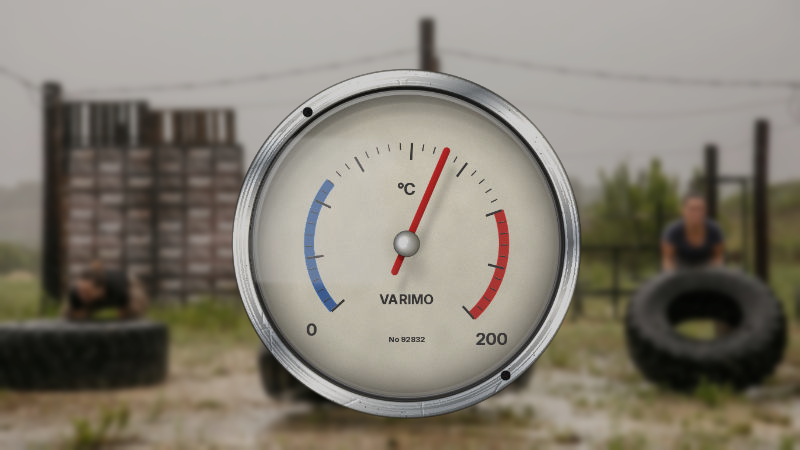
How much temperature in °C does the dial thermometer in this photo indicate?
115 °C
